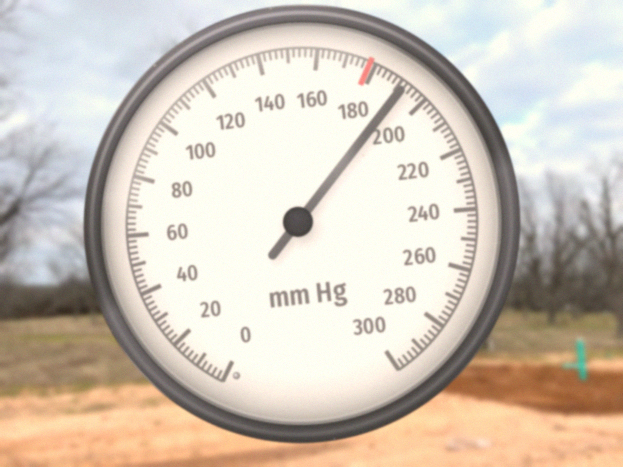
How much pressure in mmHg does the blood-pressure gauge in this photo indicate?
192 mmHg
